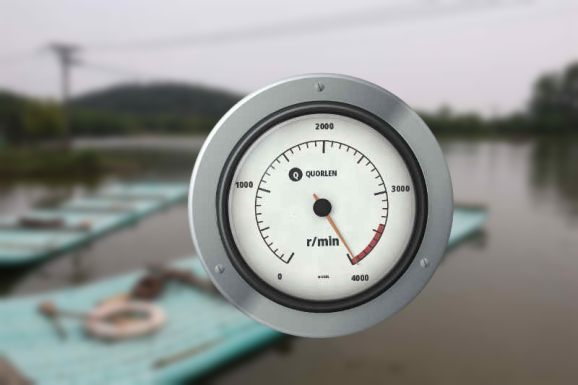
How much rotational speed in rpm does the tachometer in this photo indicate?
3950 rpm
